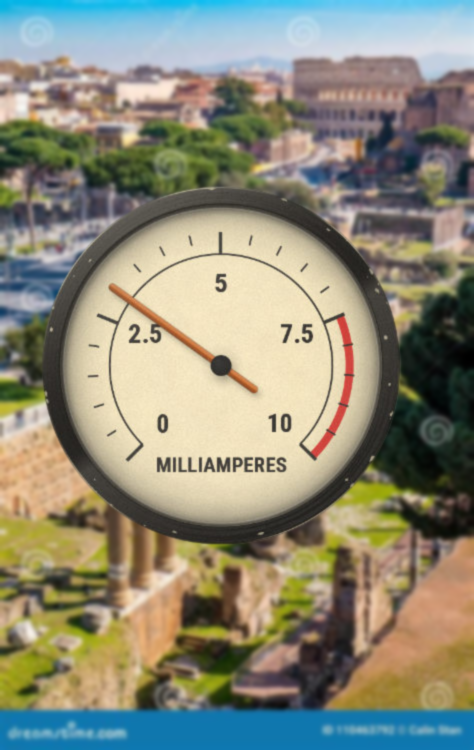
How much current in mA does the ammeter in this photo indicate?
3 mA
